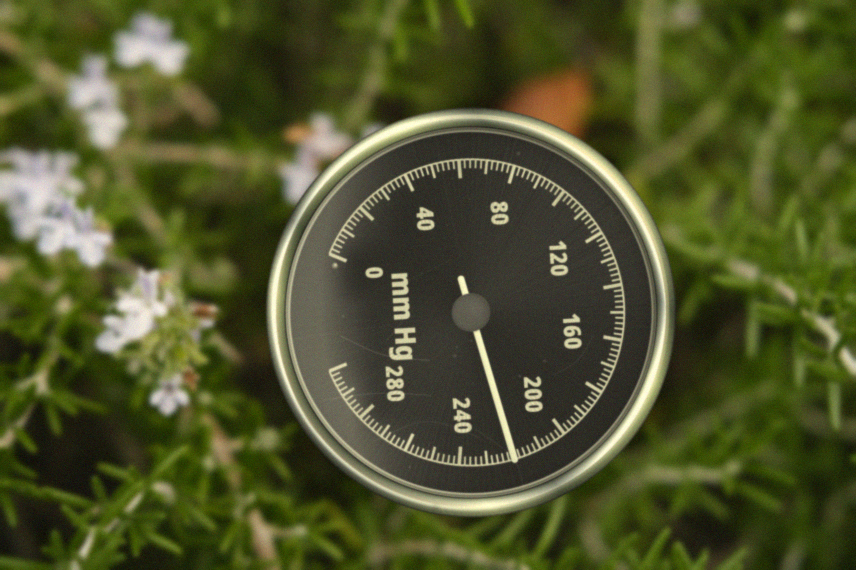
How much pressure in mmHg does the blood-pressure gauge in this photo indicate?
220 mmHg
